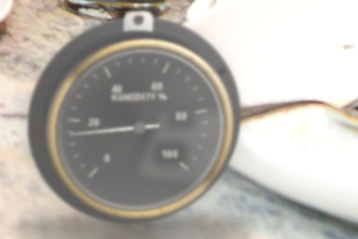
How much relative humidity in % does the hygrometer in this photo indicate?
16 %
